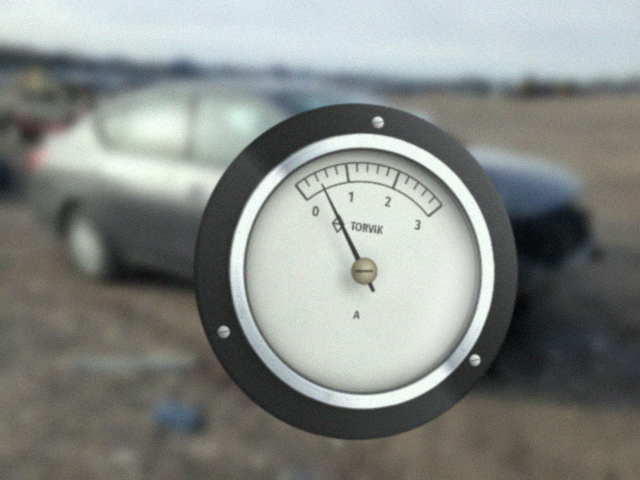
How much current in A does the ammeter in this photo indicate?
0.4 A
